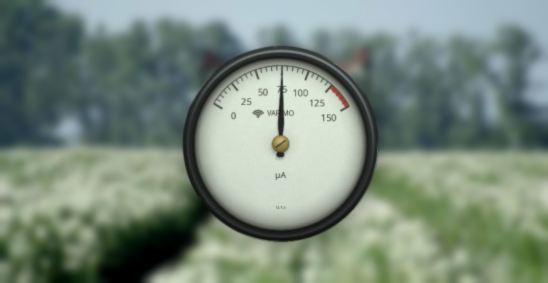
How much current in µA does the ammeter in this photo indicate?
75 µA
